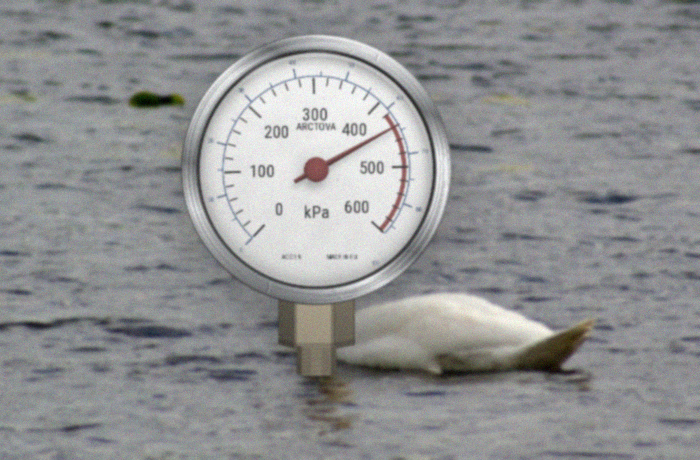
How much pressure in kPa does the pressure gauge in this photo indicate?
440 kPa
